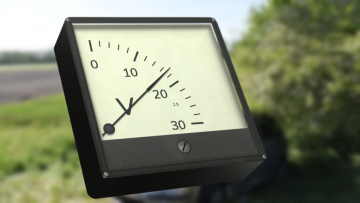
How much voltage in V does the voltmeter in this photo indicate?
17 V
